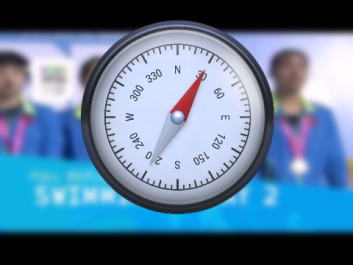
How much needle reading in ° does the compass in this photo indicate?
30 °
